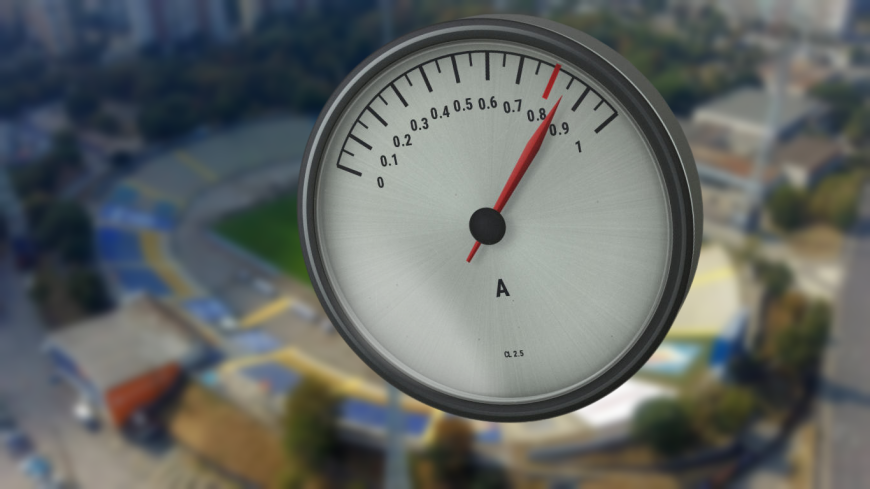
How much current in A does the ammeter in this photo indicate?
0.85 A
